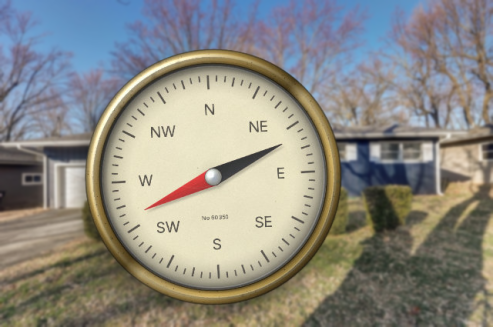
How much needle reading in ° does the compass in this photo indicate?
247.5 °
